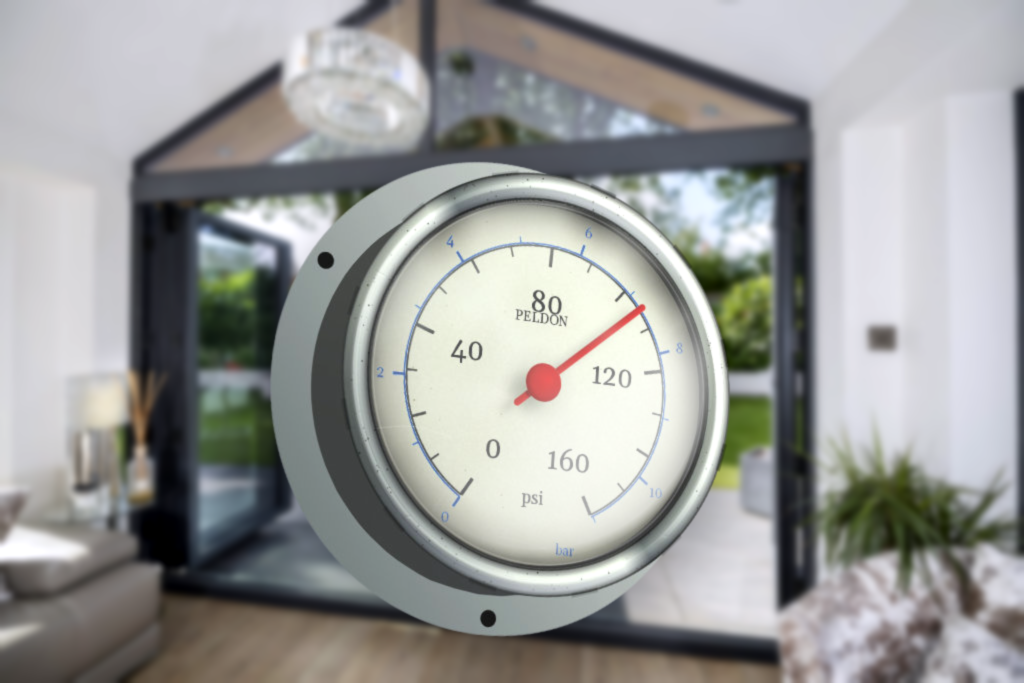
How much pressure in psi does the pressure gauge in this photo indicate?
105 psi
